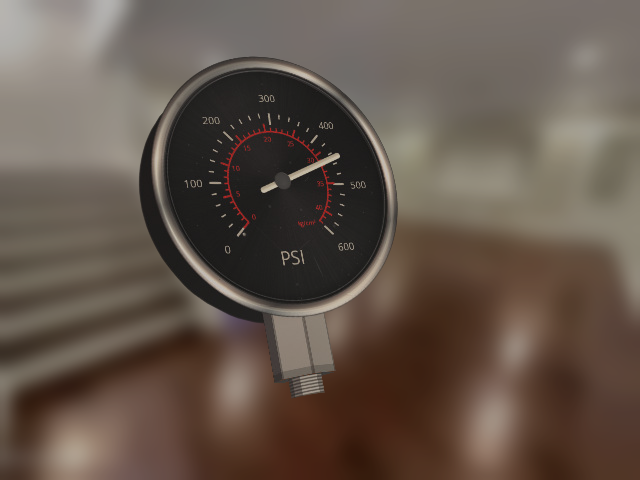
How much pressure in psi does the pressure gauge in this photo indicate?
450 psi
